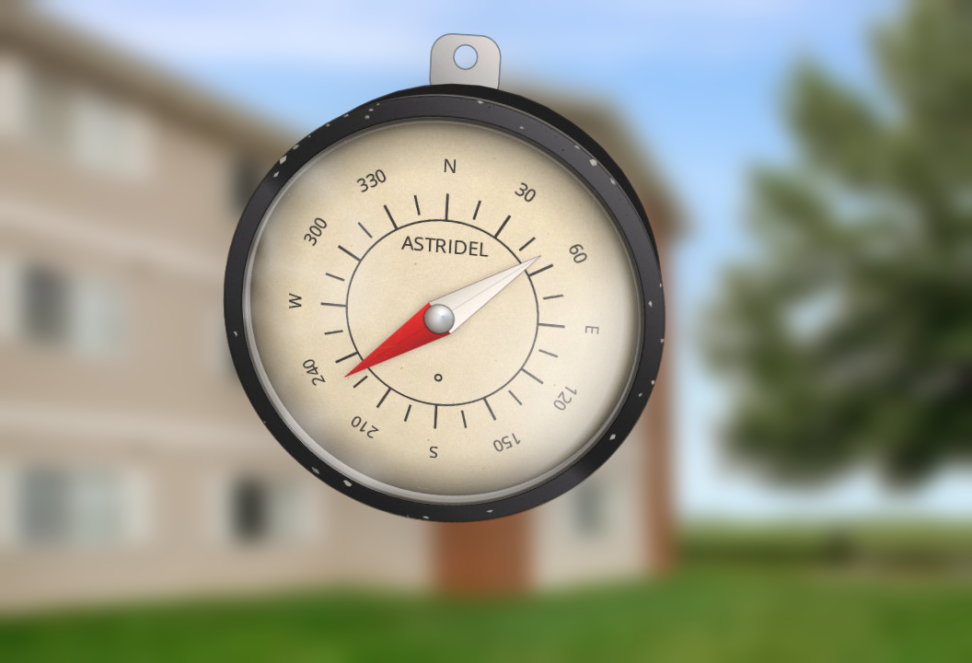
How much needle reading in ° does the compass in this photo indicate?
232.5 °
